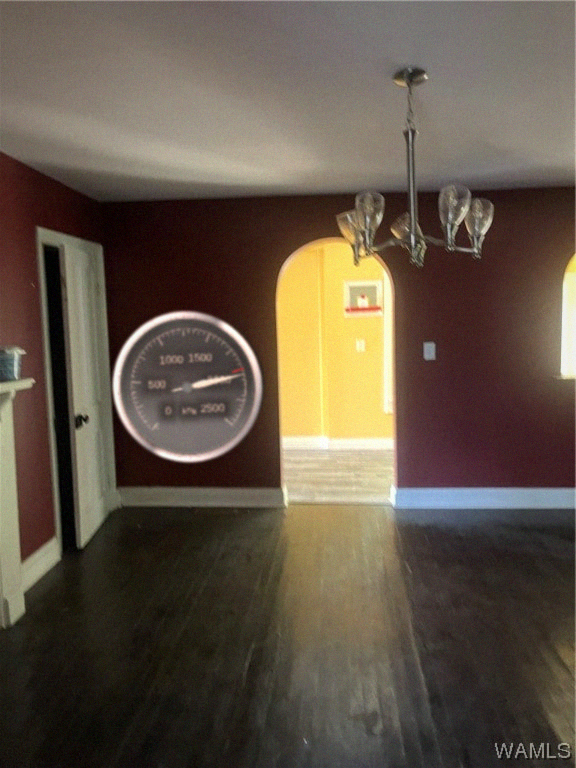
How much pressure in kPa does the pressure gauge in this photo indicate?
2000 kPa
